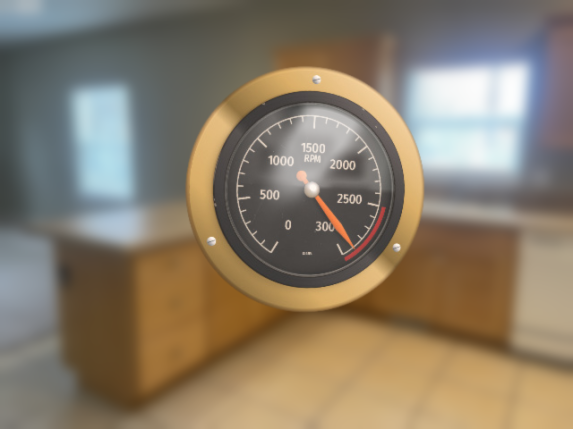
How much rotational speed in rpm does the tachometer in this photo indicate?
2900 rpm
